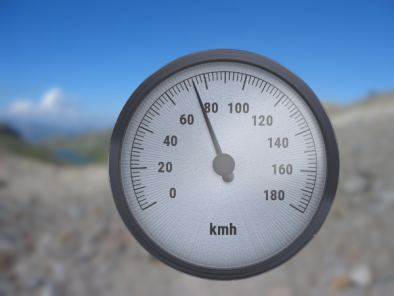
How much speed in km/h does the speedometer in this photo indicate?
74 km/h
